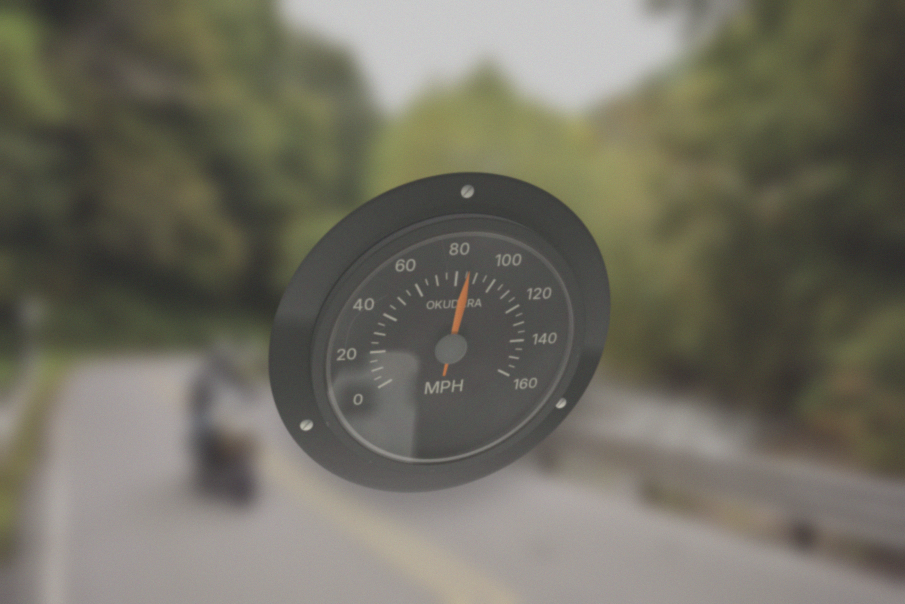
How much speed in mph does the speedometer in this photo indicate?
85 mph
